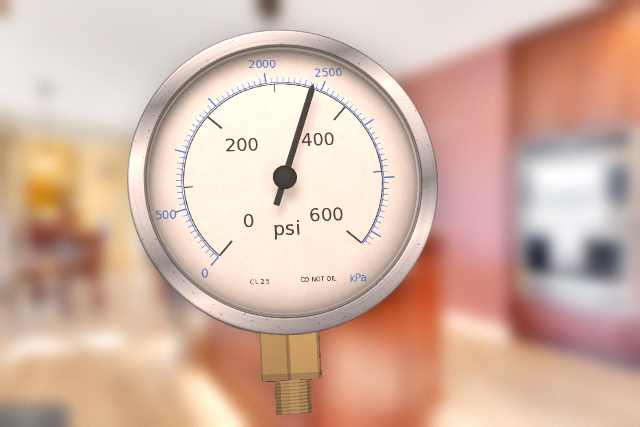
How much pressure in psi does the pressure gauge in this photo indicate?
350 psi
